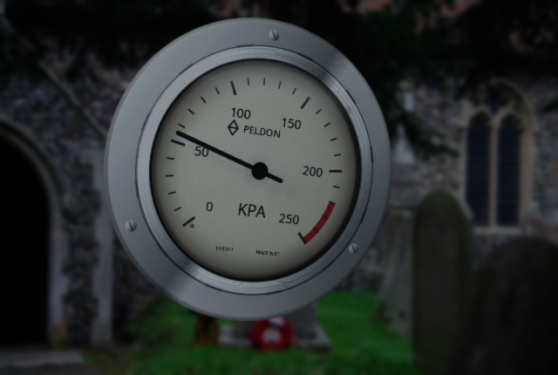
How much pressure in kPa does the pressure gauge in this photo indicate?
55 kPa
